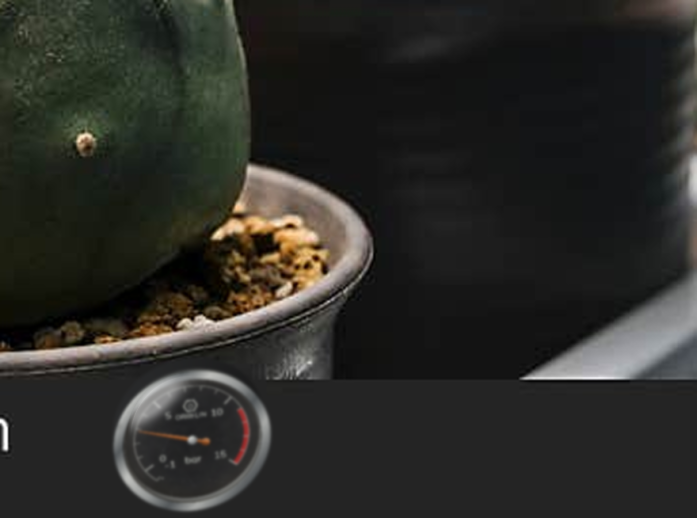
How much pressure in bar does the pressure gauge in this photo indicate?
3 bar
